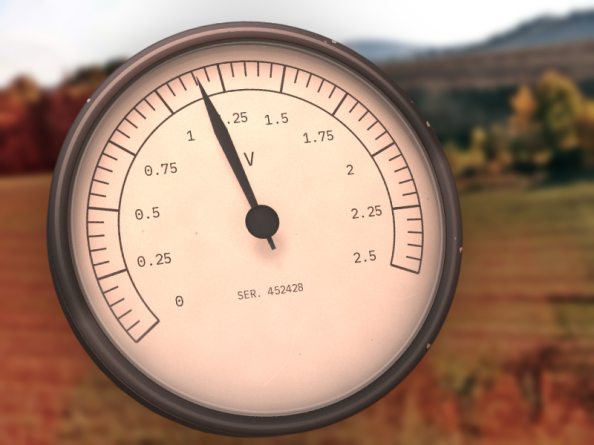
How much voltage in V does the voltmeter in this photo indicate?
1.15 V
